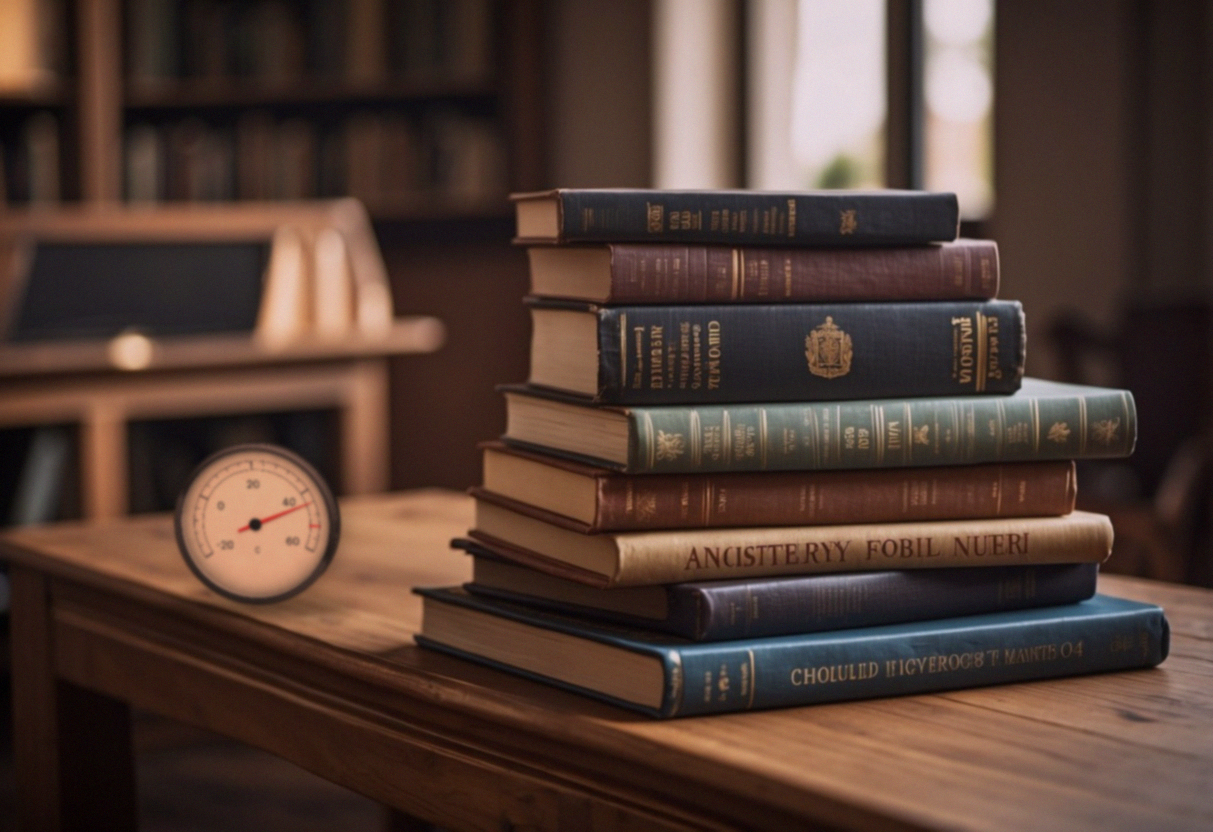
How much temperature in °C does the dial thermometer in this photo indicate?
44 °C
